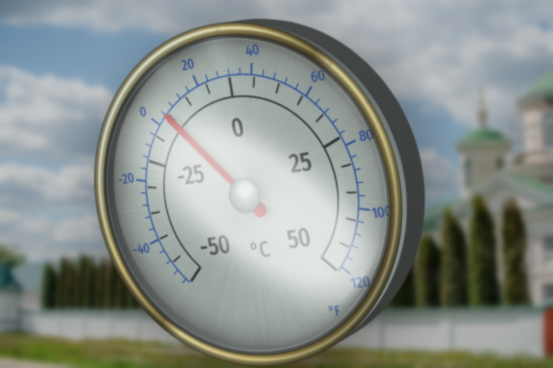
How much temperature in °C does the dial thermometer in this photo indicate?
-15 °C
